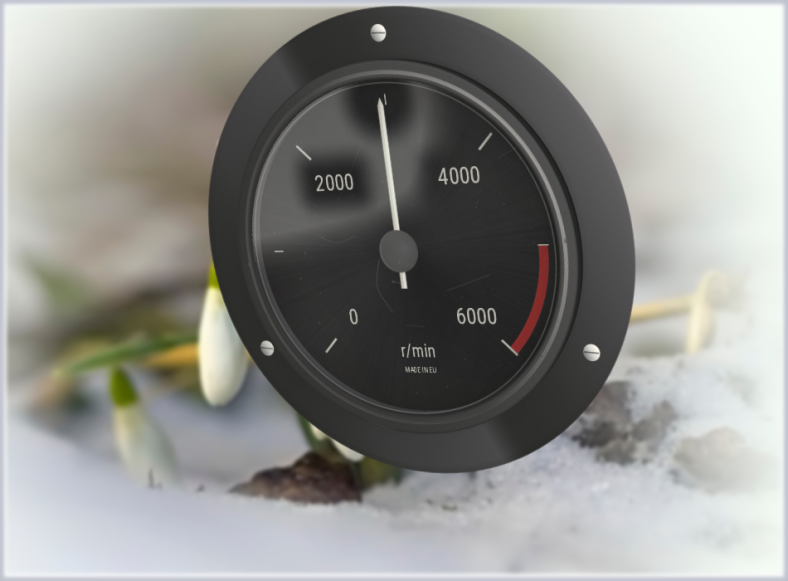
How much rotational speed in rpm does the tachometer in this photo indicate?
3000 rpm
